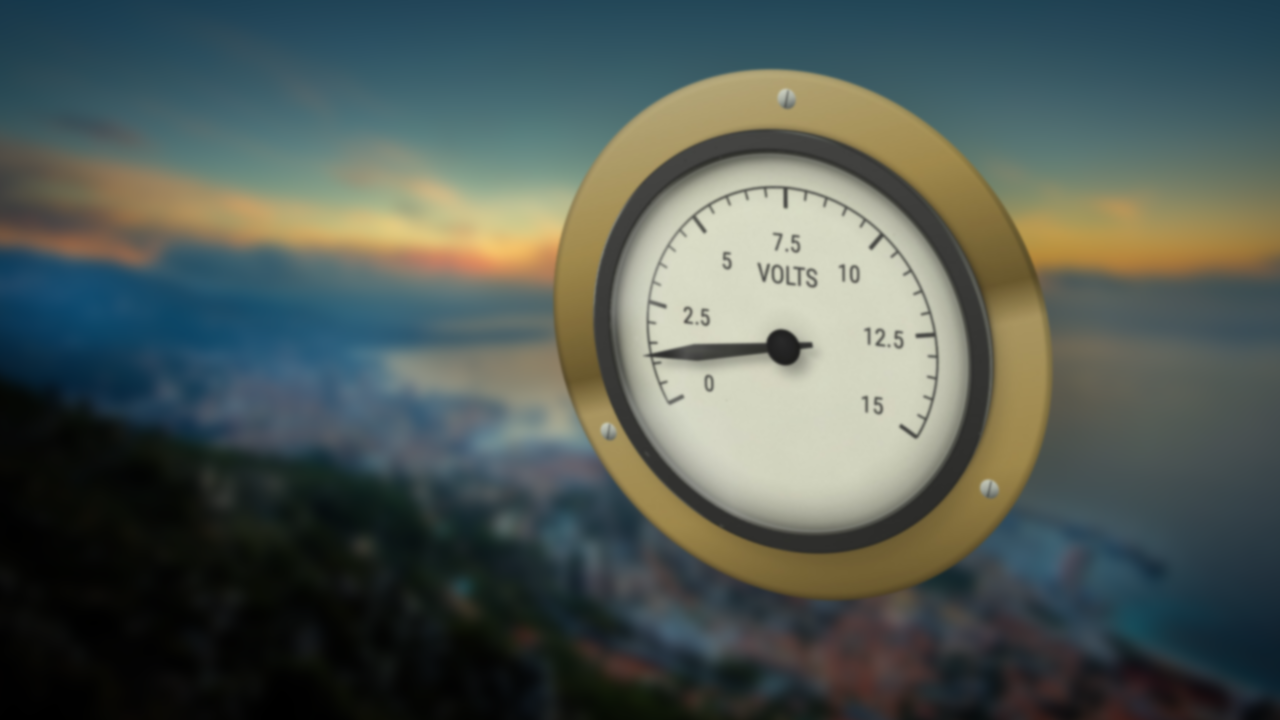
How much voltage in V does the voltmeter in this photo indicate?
1.25 V
